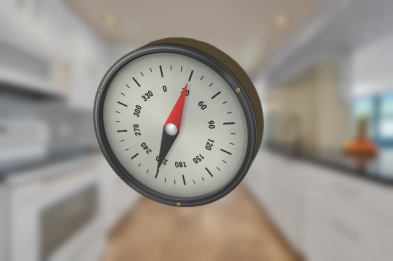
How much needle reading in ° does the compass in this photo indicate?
30 °
